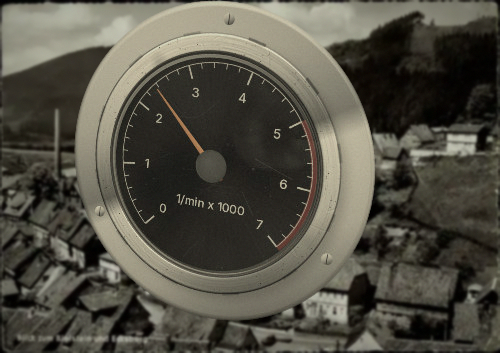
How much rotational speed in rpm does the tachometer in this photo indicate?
2400 rpm
